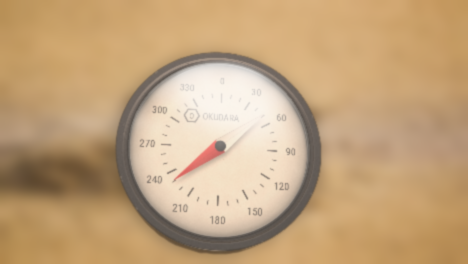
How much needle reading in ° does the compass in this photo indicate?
230 °
